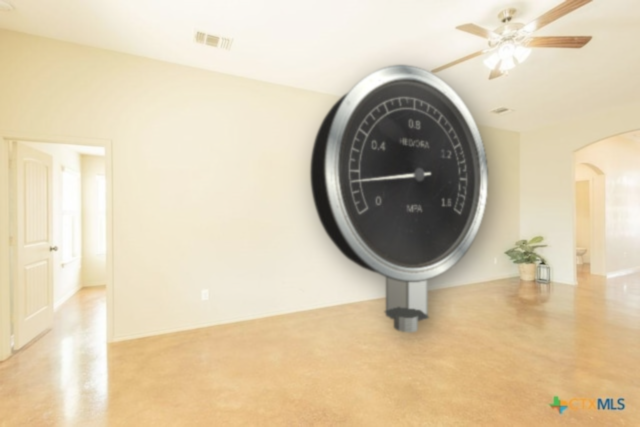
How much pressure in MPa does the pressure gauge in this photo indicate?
0.15 MPa
